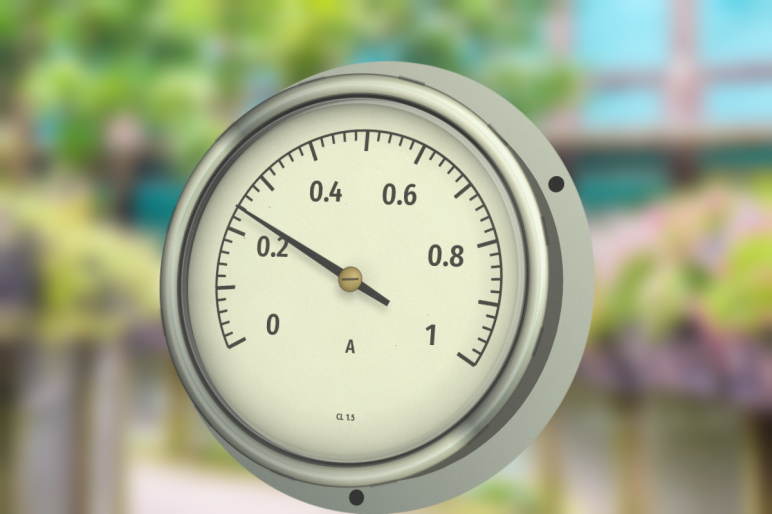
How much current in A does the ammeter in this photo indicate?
0.24 A
